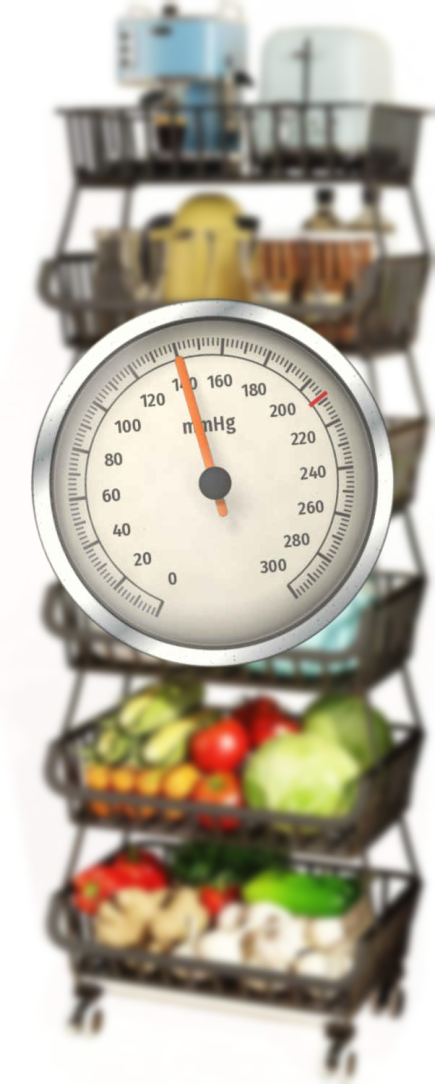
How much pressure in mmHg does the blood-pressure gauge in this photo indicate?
140 mmHg
